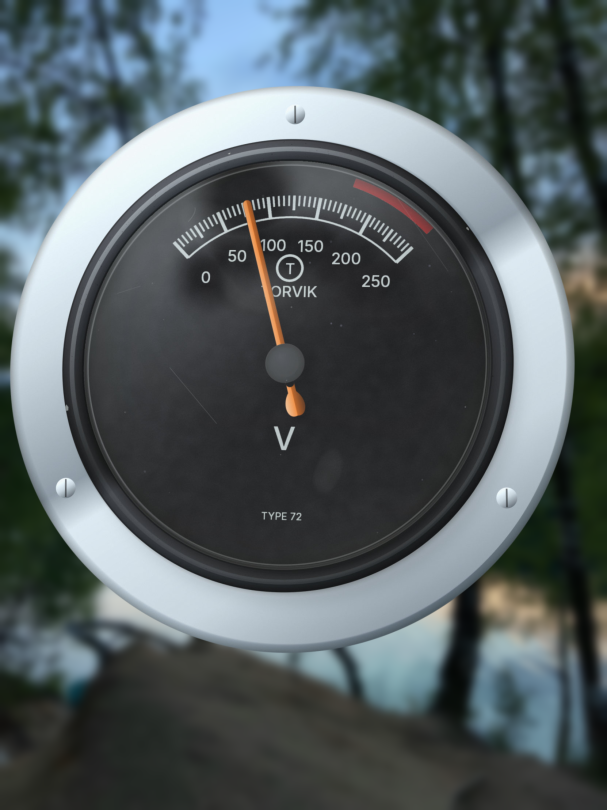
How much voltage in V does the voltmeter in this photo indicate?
80 V
